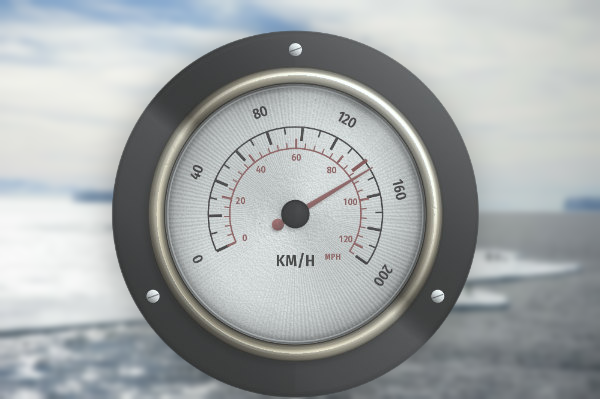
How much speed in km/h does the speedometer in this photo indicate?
145 km/h
